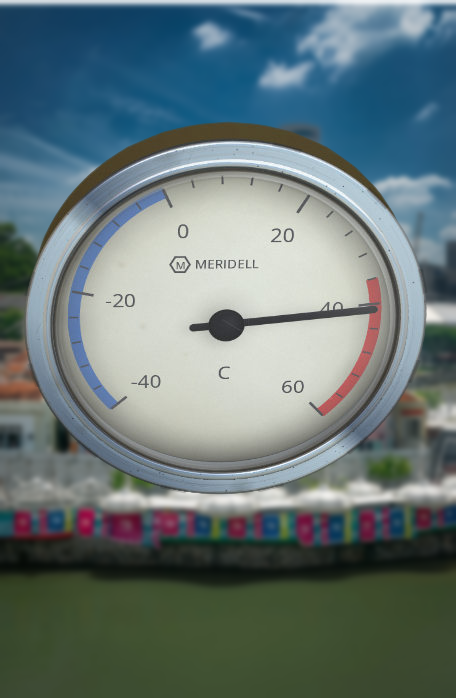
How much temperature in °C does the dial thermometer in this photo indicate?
40 °C
